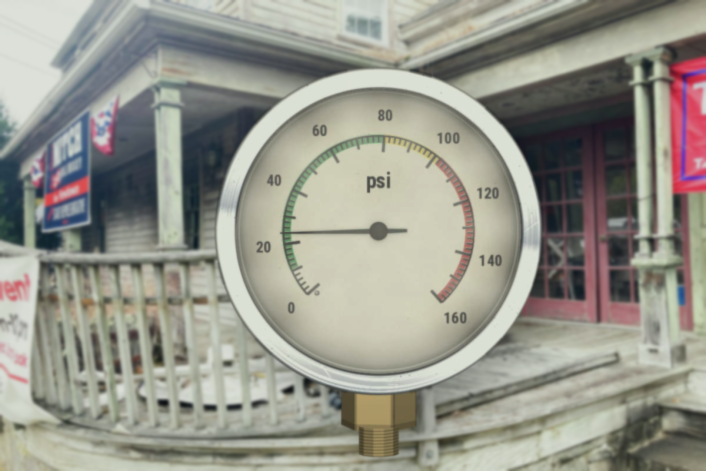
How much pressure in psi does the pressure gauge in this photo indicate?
24 psi
